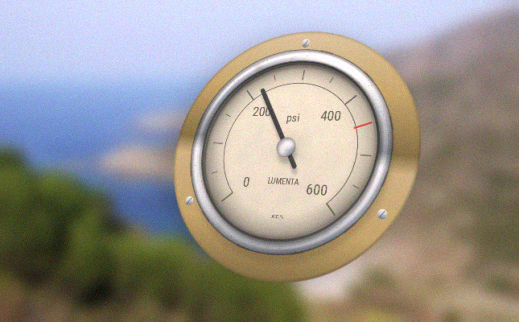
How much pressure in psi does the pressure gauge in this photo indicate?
225 psi
